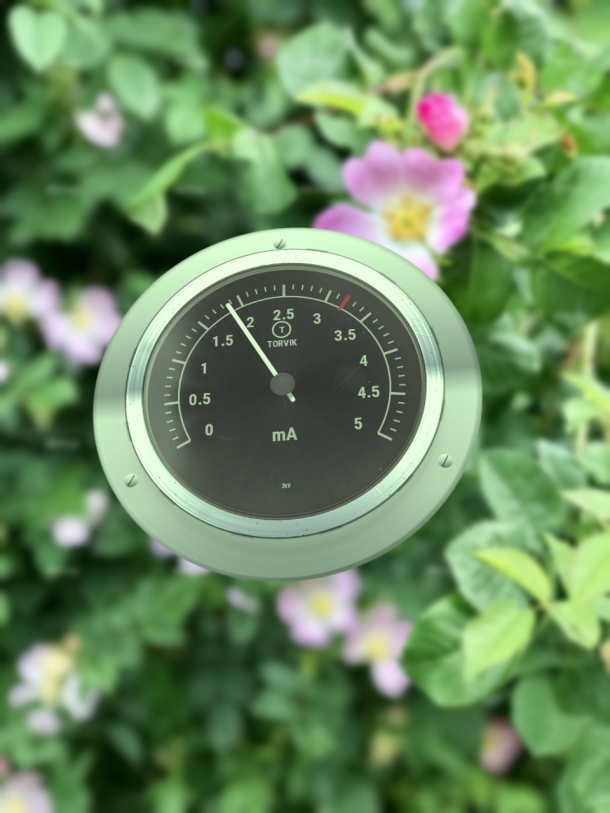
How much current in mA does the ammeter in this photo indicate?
1.85 mA
